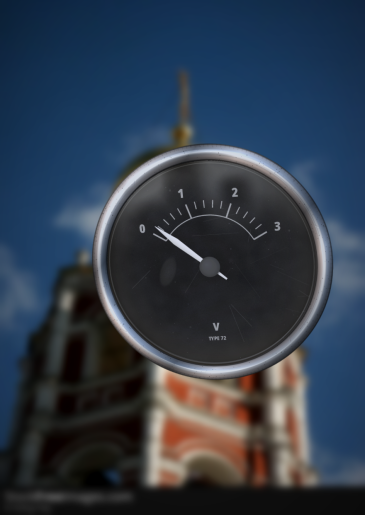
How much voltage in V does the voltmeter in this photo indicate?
0.2 V
